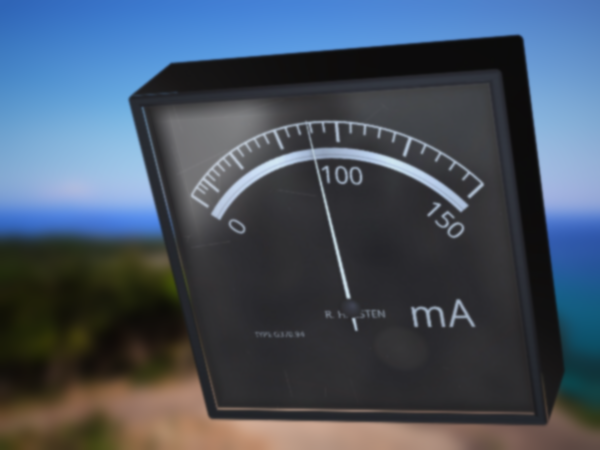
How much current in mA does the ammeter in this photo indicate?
90 mA
